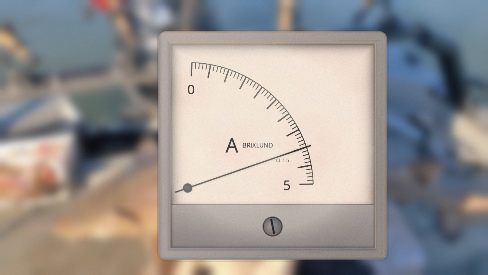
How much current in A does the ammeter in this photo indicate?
4 A
